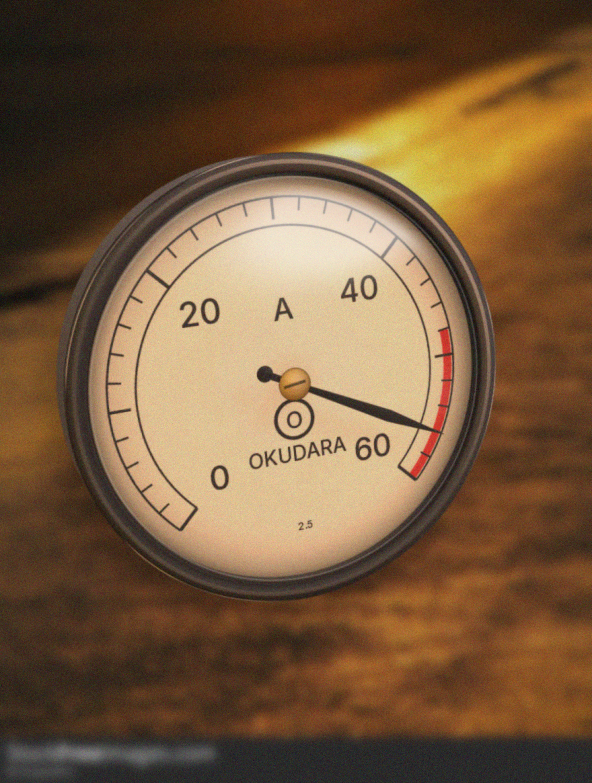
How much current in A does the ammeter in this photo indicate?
56 A
